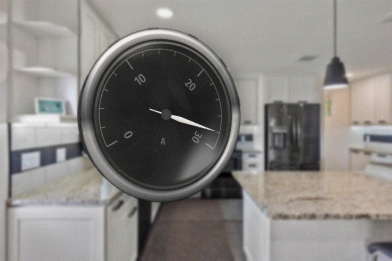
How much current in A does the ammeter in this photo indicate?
28 A
